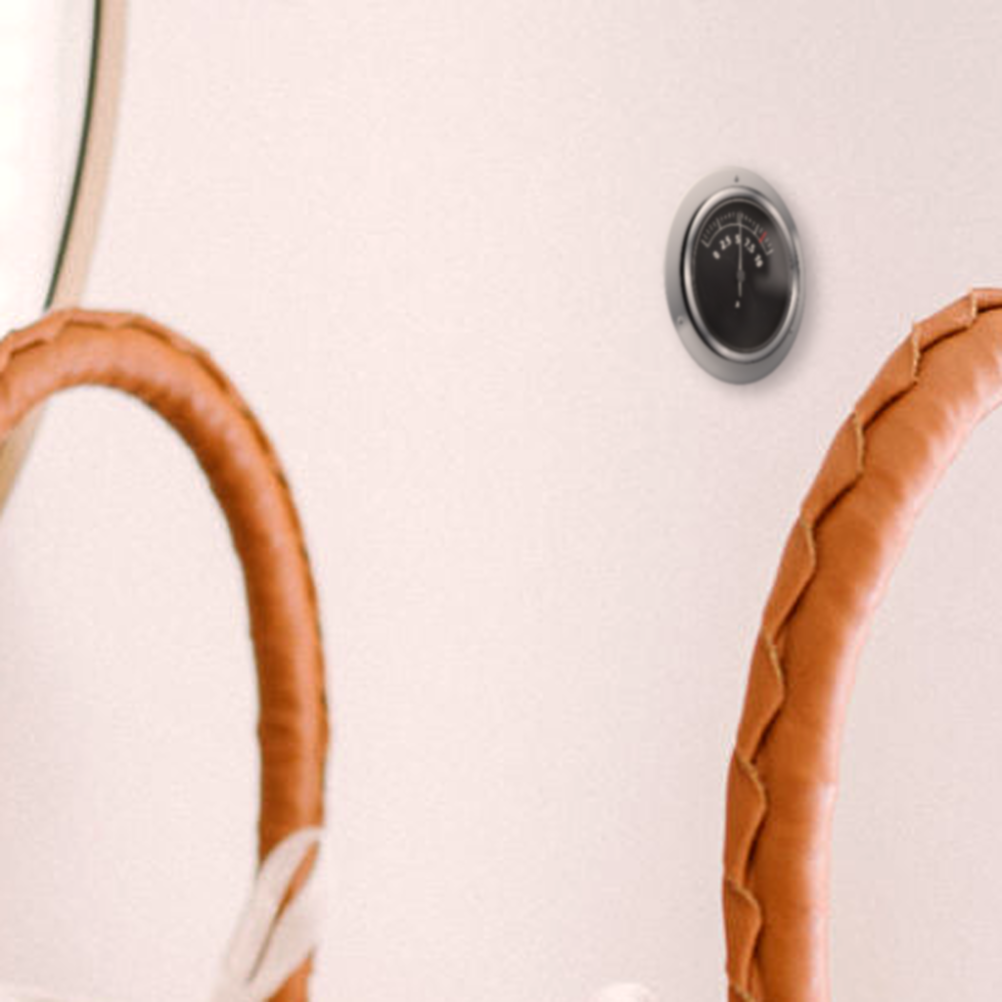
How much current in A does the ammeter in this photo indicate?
5 A
